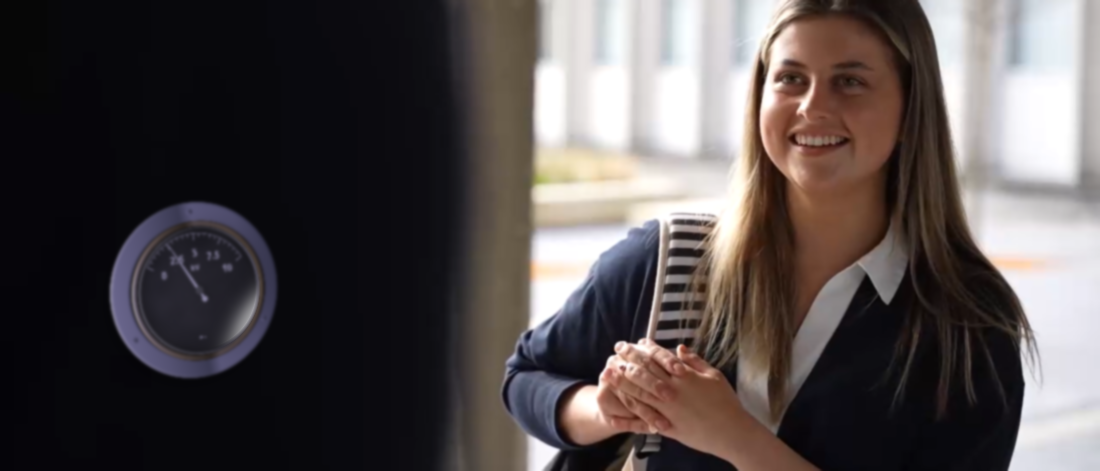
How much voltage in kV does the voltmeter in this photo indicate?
2.5 kV
